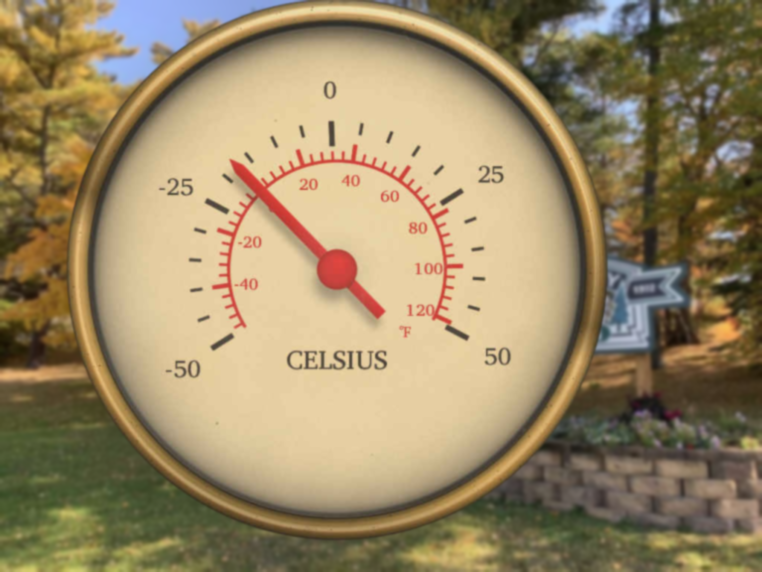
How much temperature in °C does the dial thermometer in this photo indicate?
-17.5 °C
